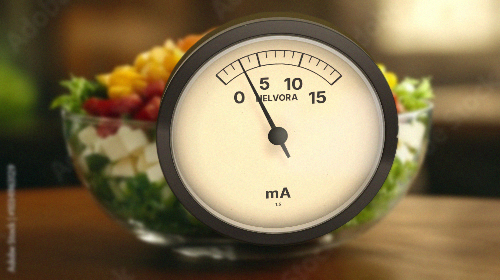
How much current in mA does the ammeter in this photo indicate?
3 mA
